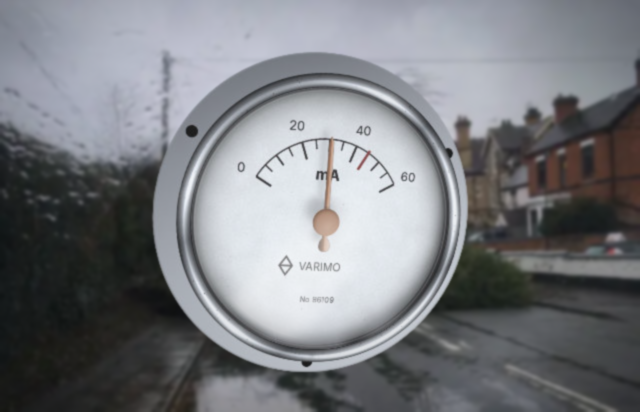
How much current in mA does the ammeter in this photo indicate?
30 mA
